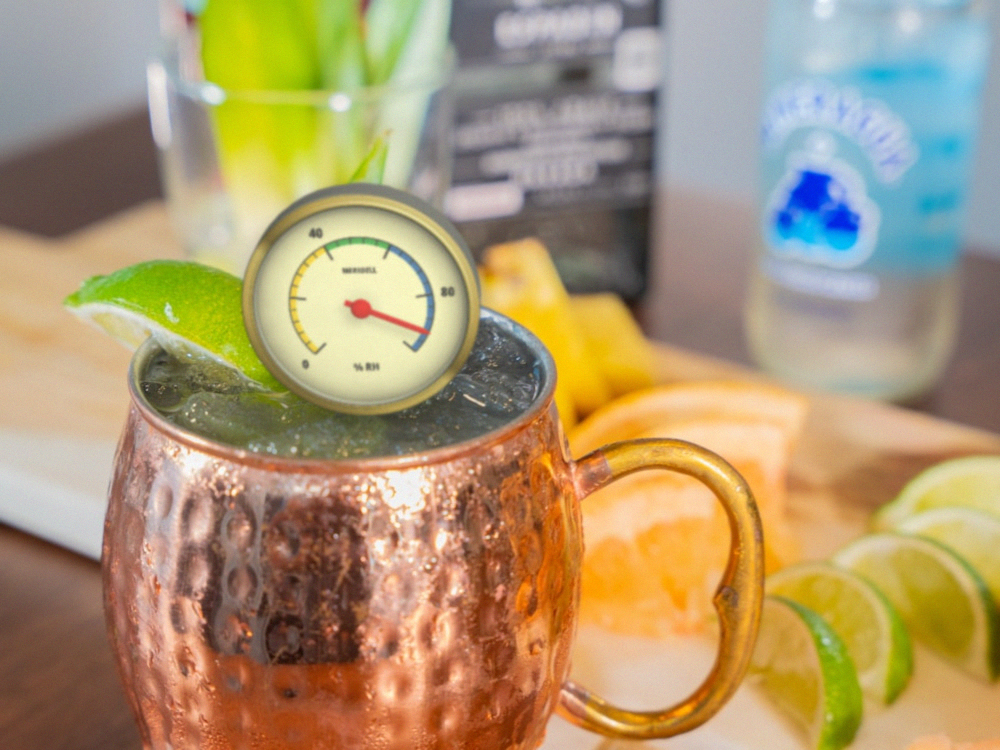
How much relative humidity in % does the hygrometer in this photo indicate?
92 %
